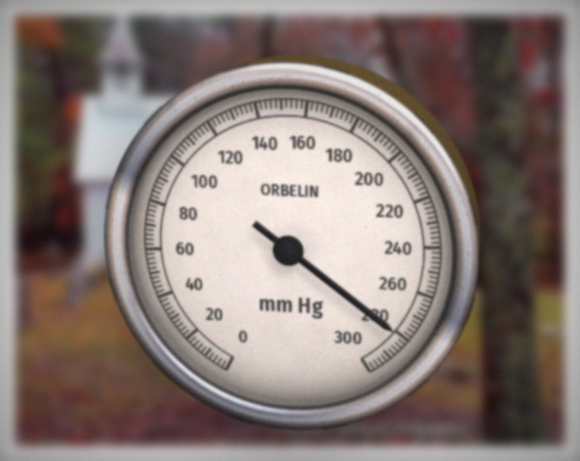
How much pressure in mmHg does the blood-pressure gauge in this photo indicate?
280 mmHg
